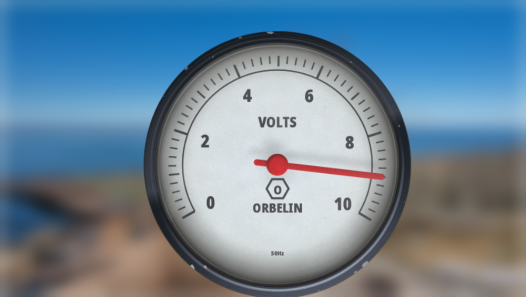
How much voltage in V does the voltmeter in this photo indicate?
9 V
